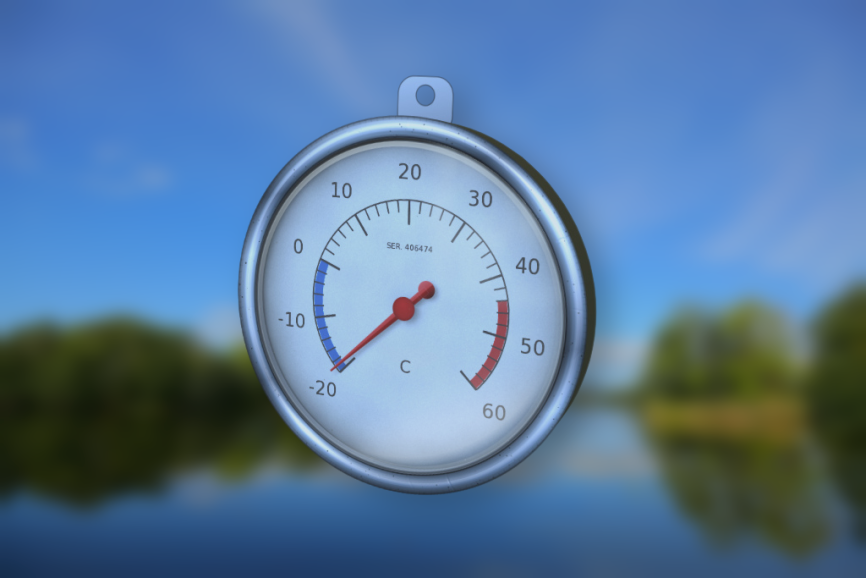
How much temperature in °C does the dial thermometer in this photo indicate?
-19 °C
